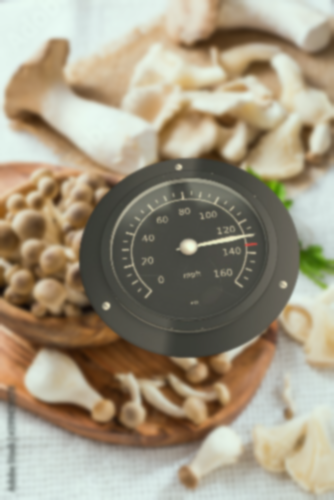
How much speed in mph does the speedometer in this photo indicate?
130 mph
